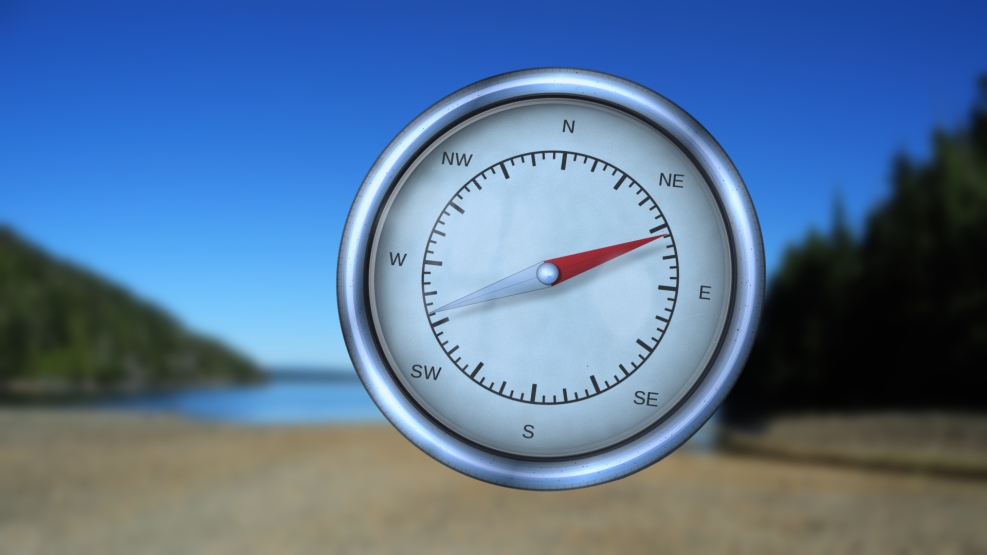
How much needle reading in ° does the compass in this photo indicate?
65 °
